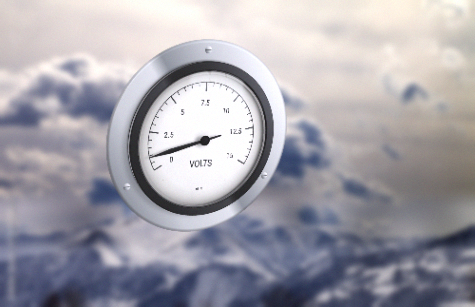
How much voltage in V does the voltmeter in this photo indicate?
1 V
